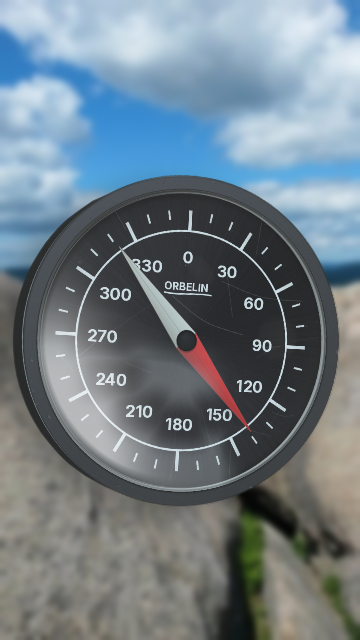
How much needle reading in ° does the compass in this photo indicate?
140 °
